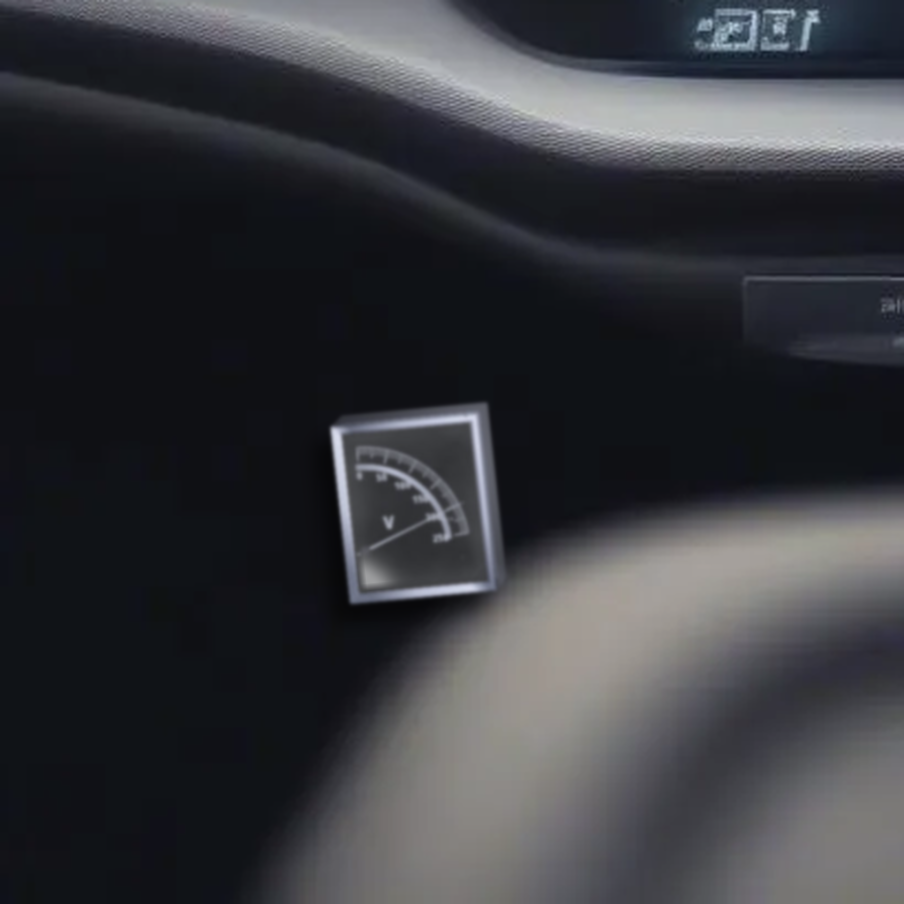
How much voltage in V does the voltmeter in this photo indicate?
200 V
